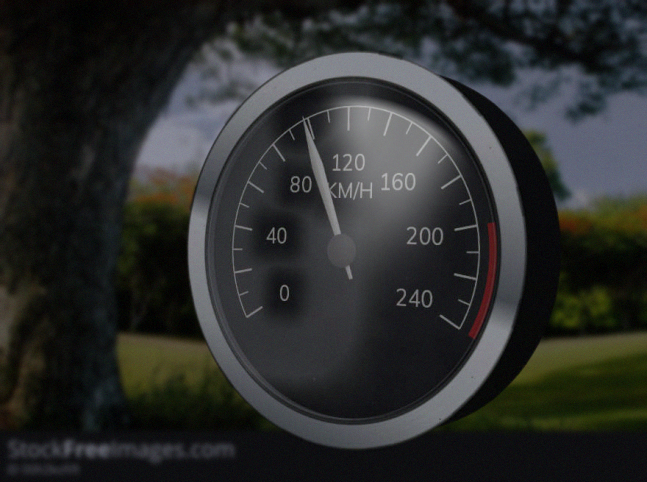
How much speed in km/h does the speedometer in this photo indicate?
100 km/h
